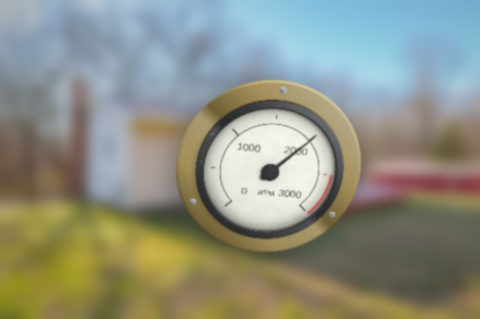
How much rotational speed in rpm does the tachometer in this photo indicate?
2000 rpm
